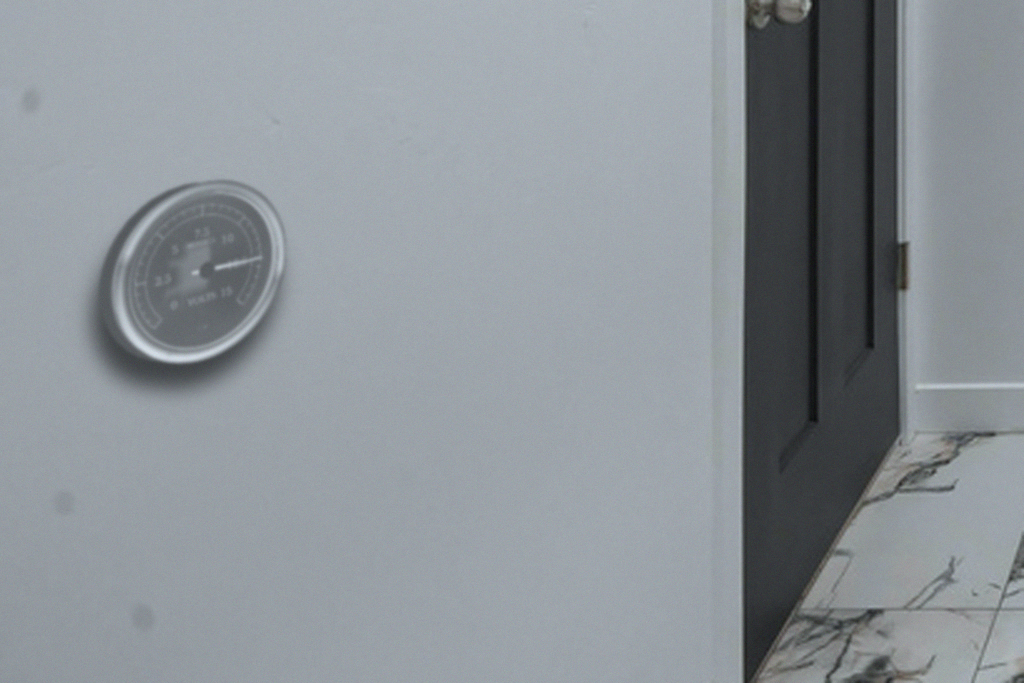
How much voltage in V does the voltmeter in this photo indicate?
12.5 V
